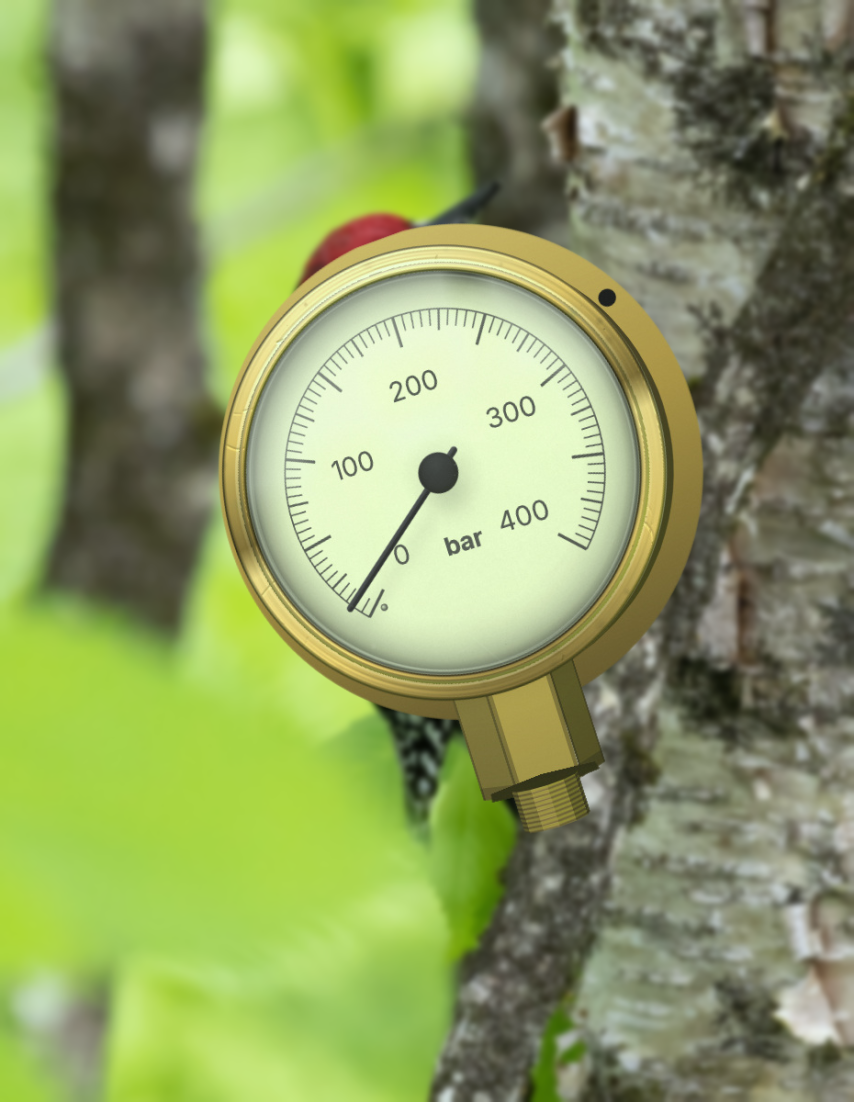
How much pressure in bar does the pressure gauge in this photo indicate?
10 bar
